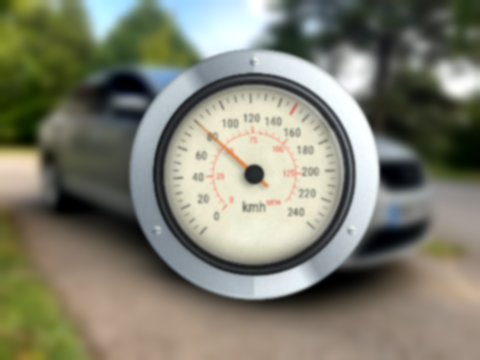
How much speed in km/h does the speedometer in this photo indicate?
80 km/h
